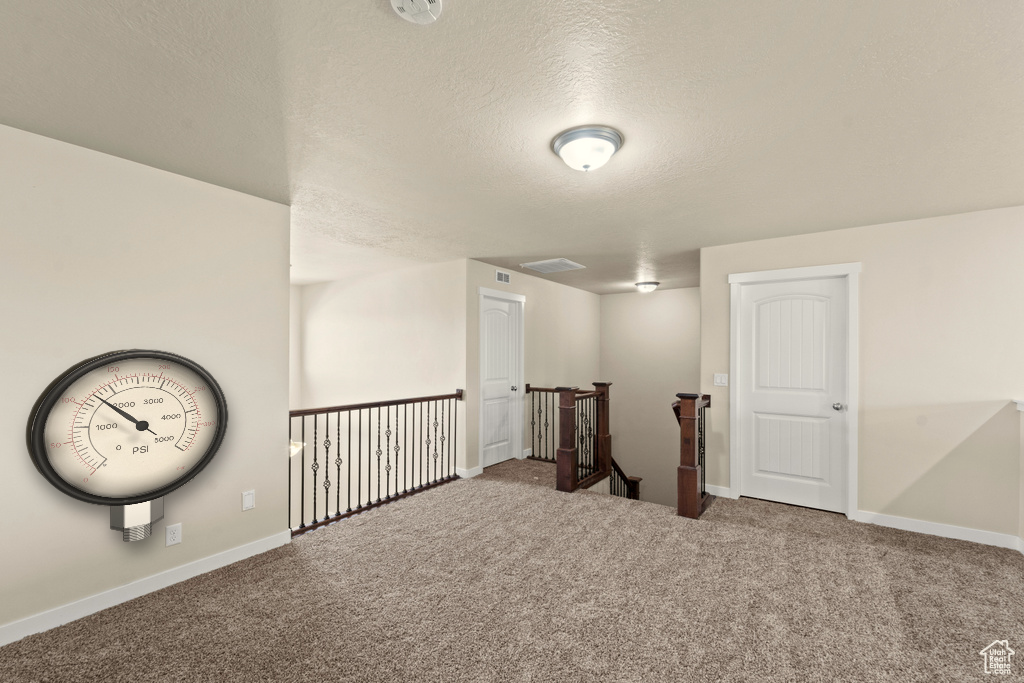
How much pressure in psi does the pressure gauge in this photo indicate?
1700 psi
